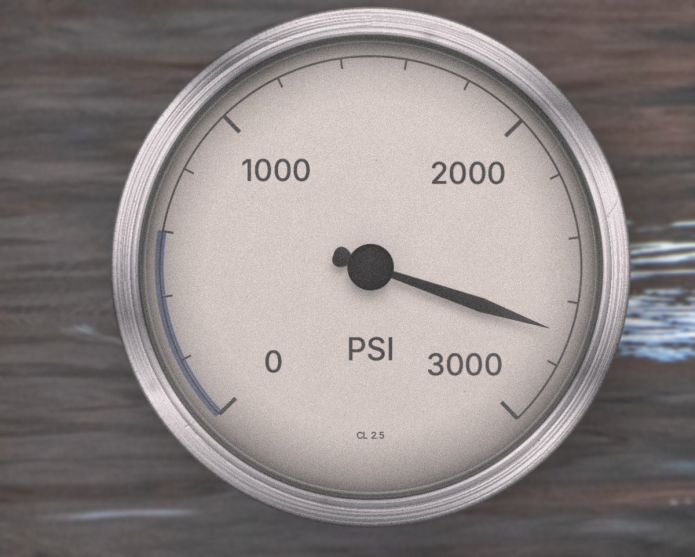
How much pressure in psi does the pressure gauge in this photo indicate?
2700 psi
